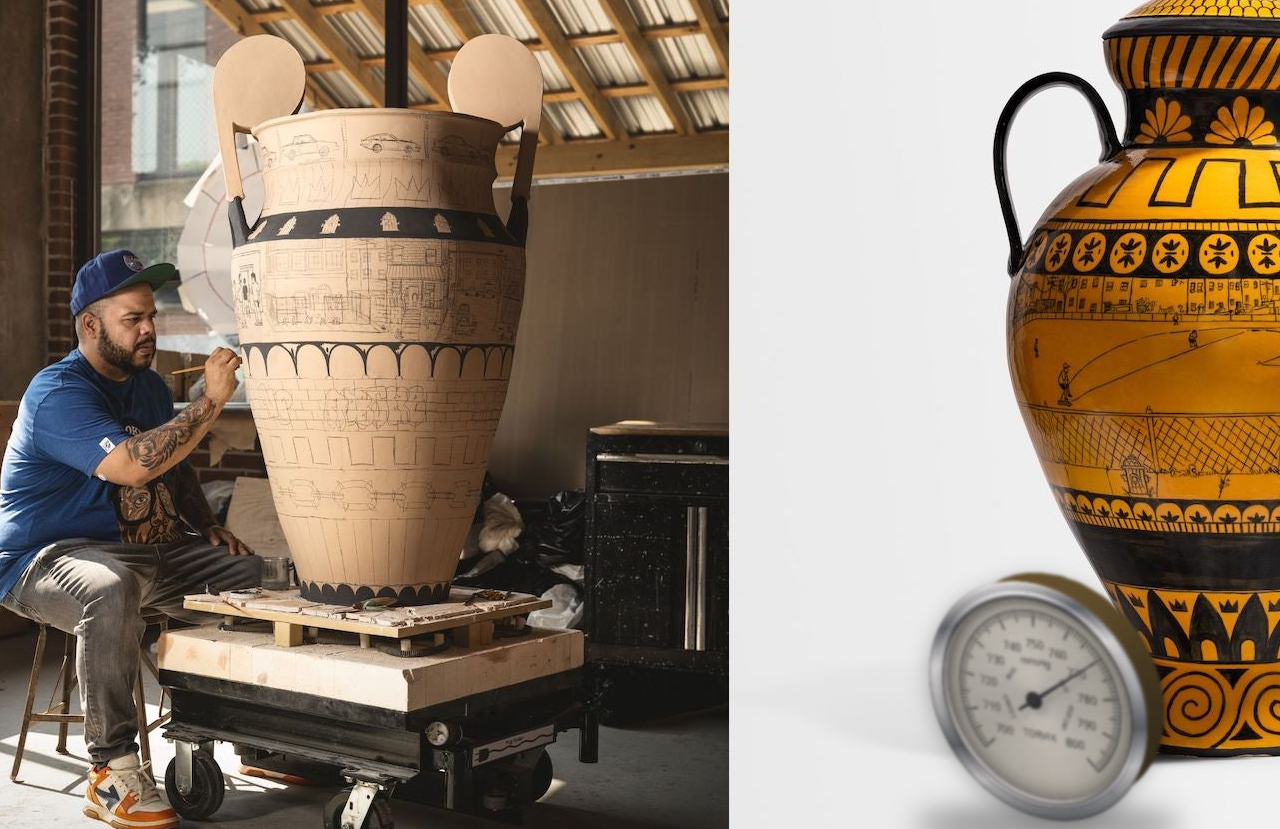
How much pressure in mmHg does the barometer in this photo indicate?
770 mmHg
